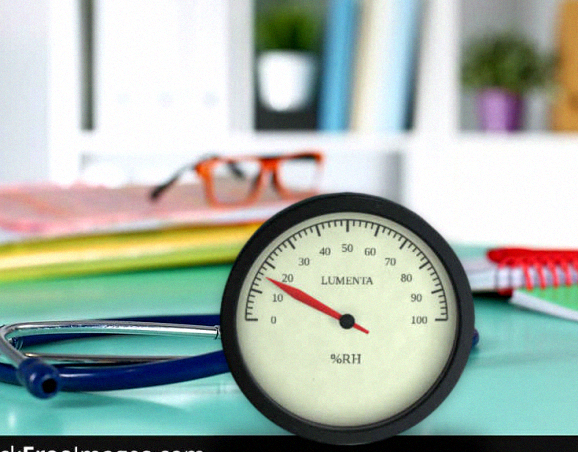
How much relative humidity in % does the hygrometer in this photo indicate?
16 %
